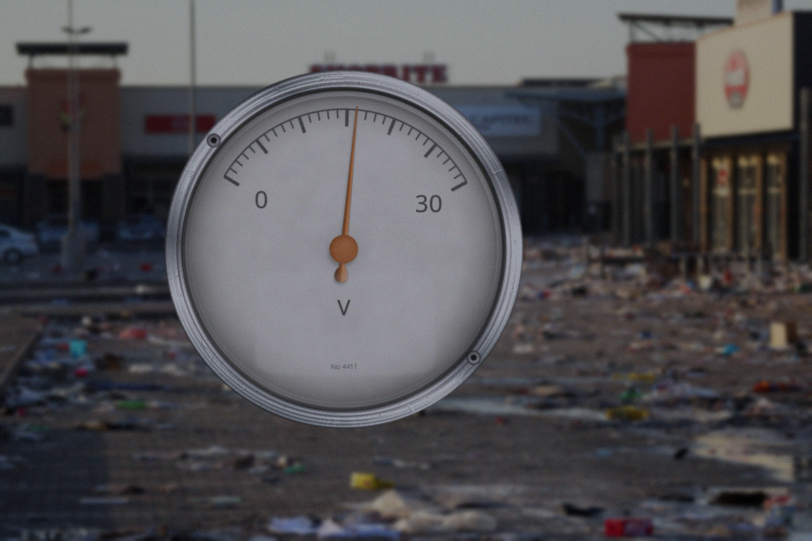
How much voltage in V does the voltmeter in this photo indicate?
16 V
